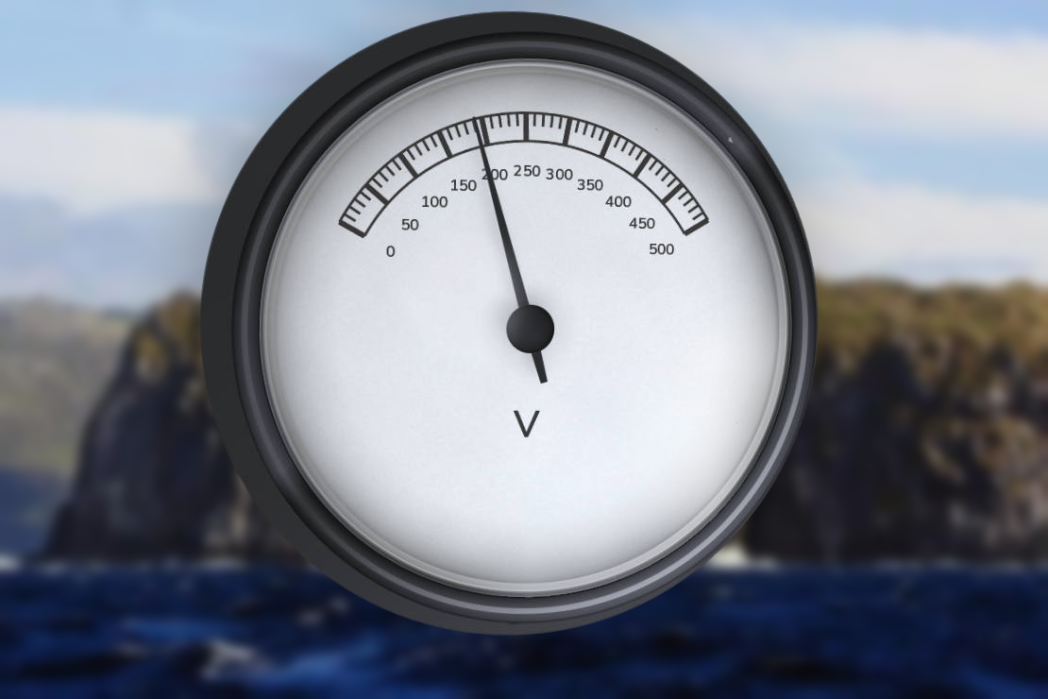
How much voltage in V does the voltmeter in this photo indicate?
190 V
